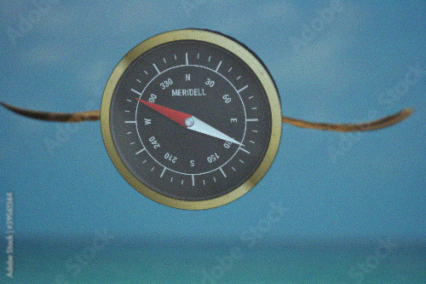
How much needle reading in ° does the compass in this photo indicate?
295 °
